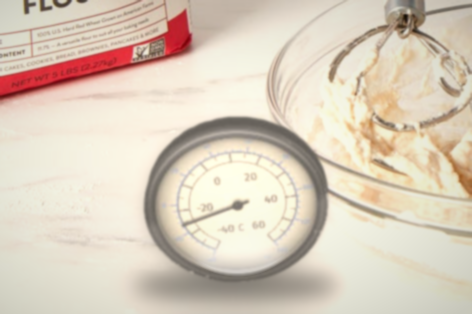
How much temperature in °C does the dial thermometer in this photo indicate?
-25 °C
